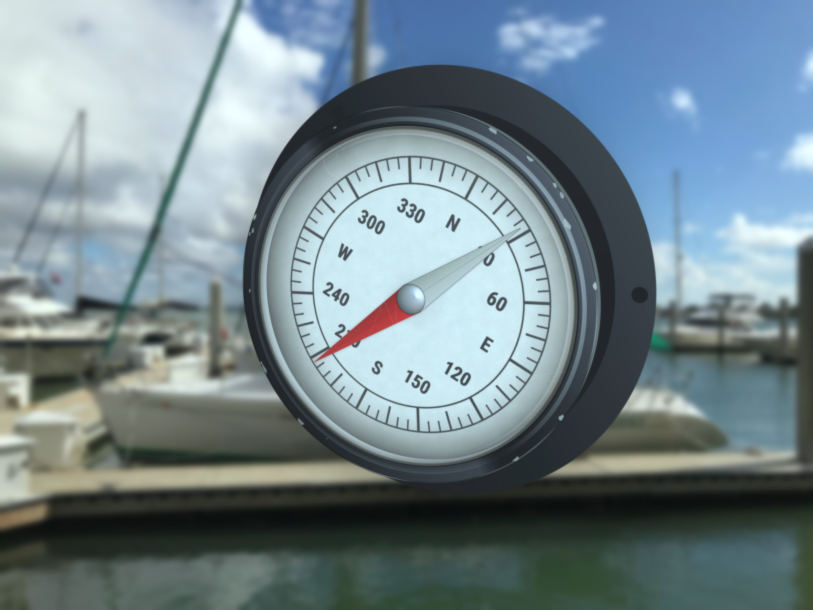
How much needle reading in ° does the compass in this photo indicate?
207.5 °
